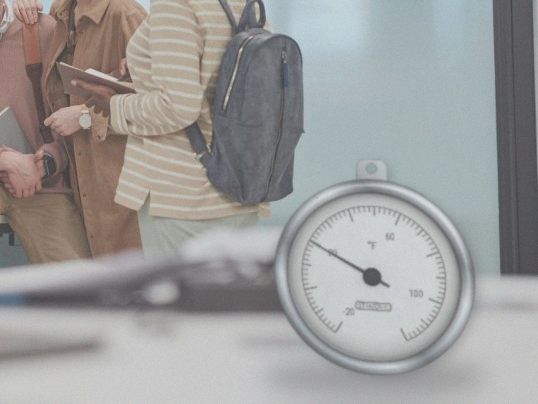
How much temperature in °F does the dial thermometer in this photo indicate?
20 °F
